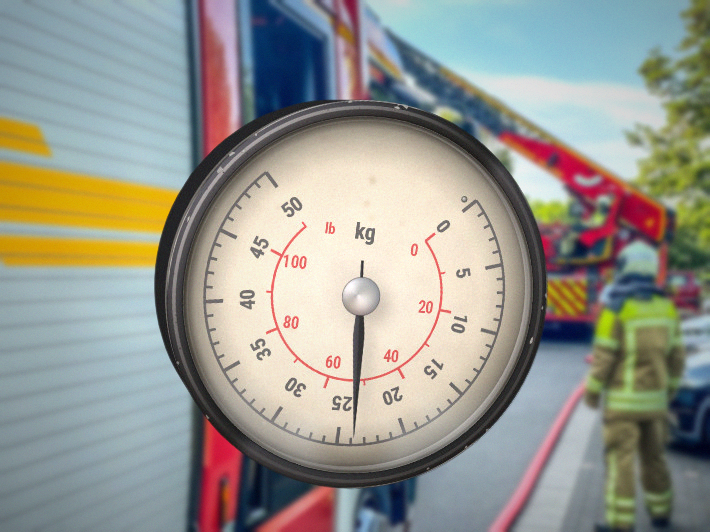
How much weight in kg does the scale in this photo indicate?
24 kg
